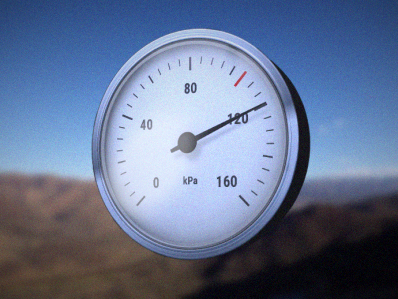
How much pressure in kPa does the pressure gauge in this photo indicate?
120 kPa
